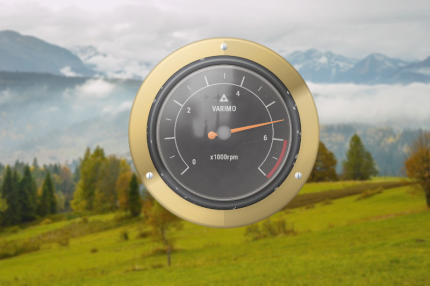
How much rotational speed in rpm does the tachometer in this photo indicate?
5500 rpm
